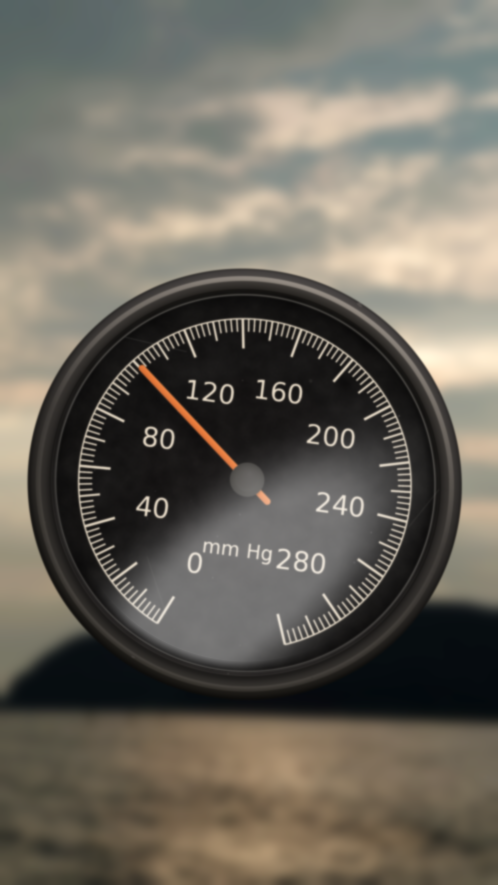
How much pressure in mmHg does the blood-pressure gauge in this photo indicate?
100 mmHg
